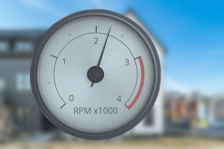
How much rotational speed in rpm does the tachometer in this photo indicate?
2250 rpm
